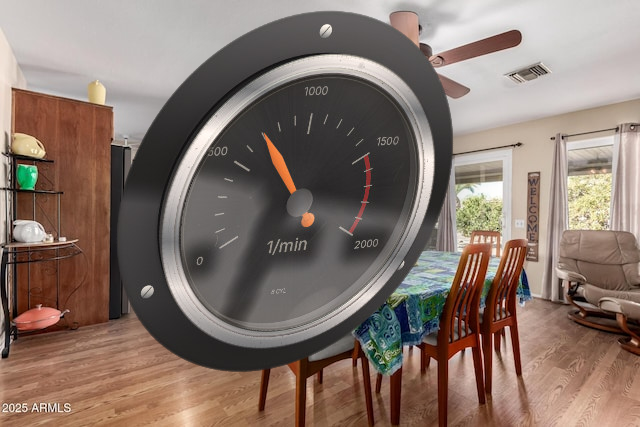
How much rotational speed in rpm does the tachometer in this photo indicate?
700 rpm
